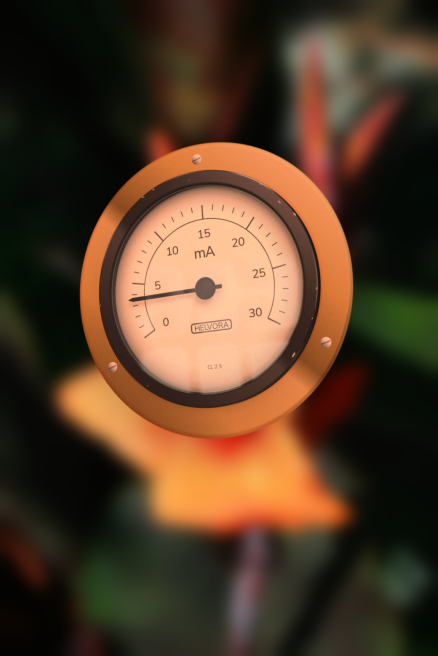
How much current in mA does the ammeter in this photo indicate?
3.5 mA
